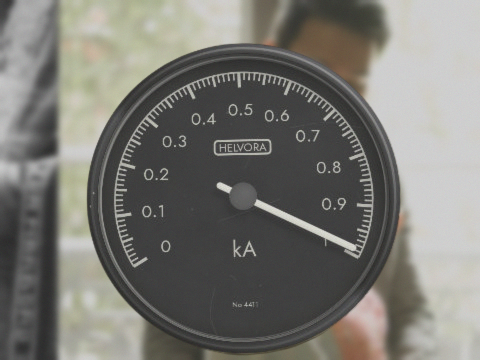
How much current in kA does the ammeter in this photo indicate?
0.99 kA
